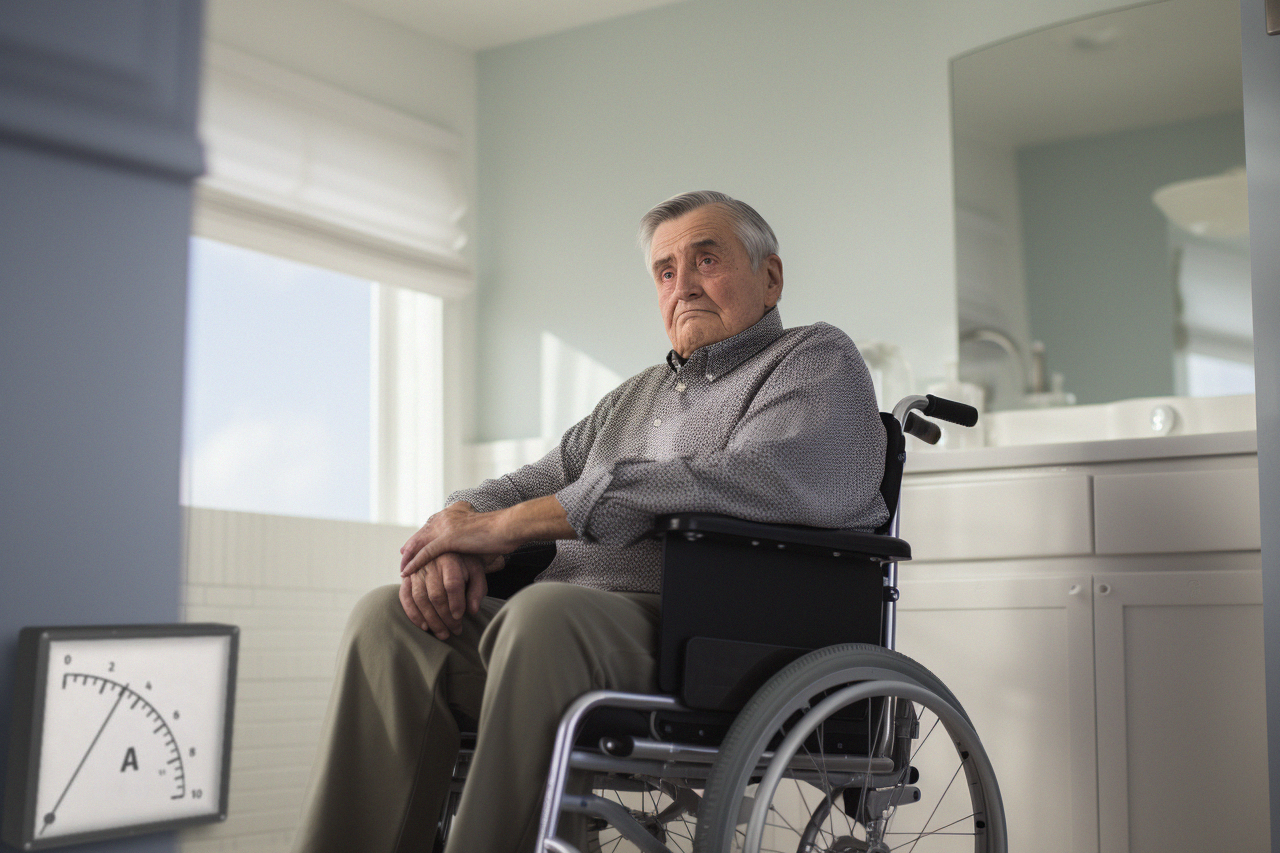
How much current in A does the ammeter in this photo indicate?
3 A
